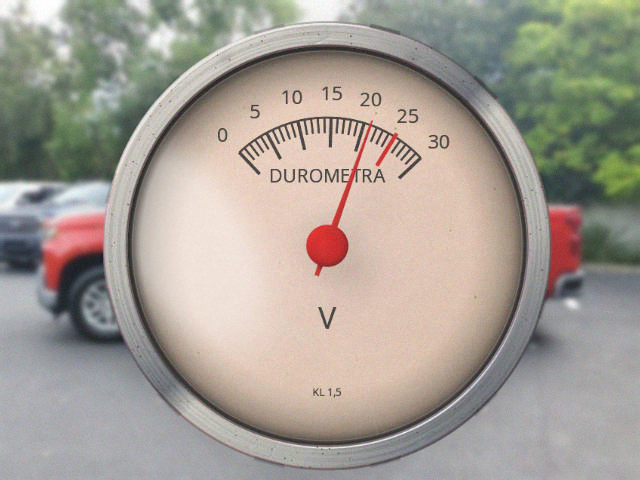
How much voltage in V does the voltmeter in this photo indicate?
21 V
